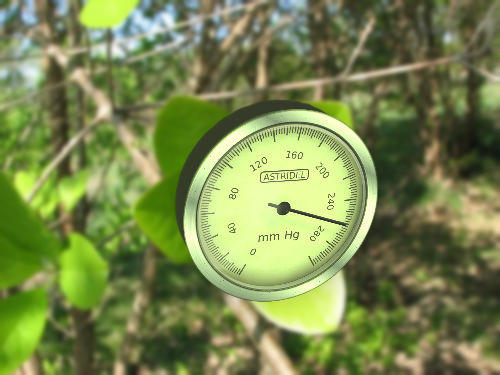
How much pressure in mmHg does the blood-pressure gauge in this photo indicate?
260 mmHg
